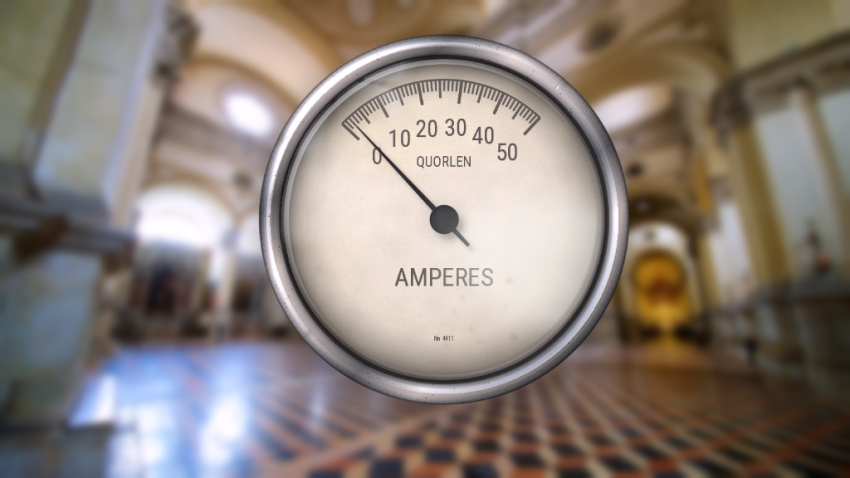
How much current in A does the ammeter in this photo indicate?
2 A
